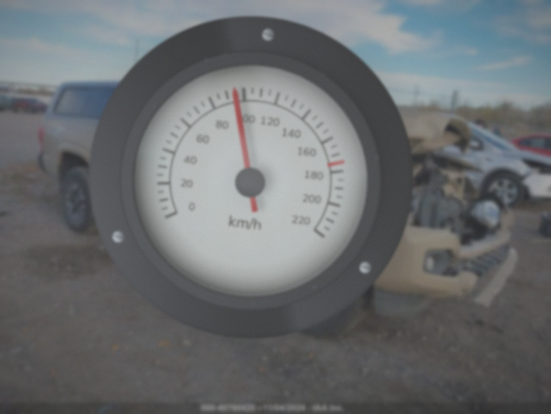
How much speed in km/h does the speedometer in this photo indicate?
95 km/h
